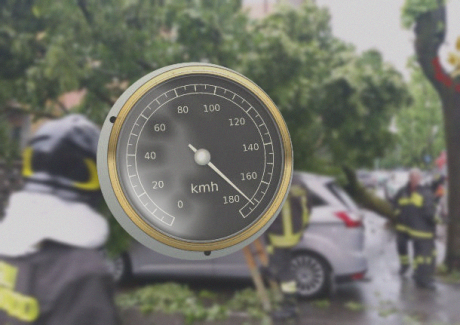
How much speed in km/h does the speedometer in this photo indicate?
172.5 km/h
